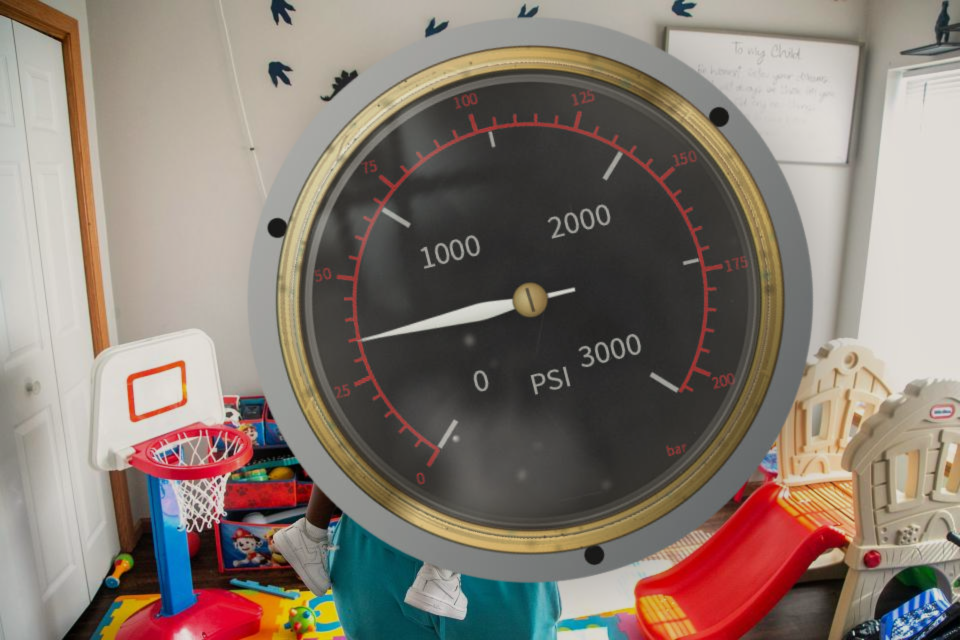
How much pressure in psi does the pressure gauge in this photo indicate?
500 psi
